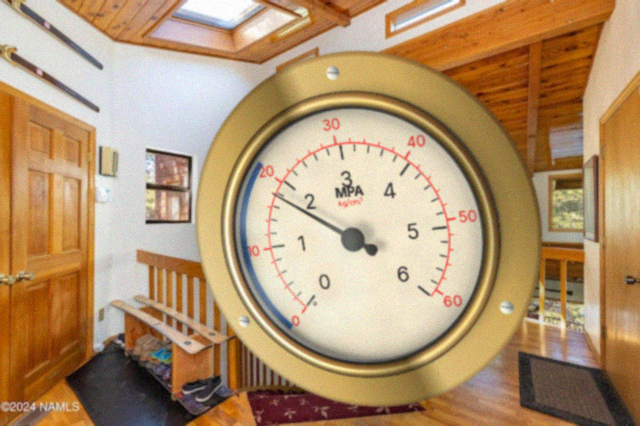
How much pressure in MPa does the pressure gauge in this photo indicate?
1.8 MPa
